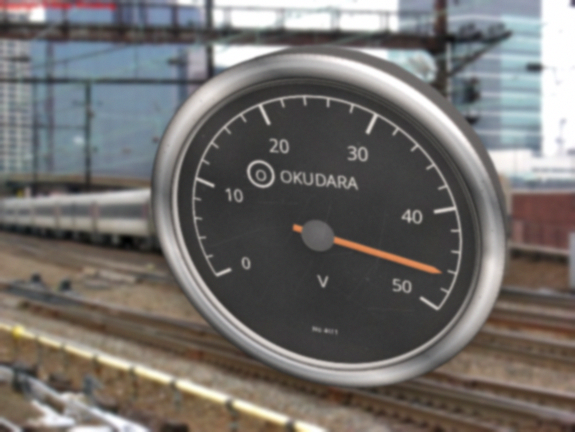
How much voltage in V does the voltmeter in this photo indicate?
46 V
